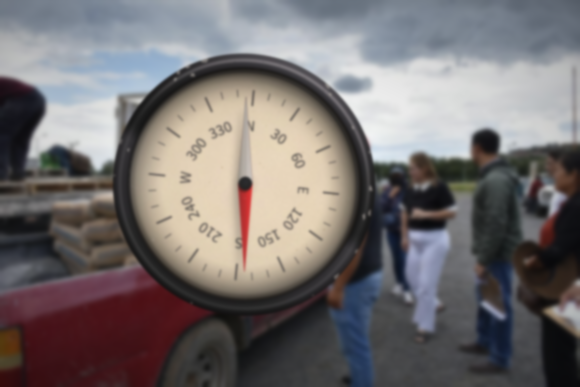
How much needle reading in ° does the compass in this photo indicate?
175 °
